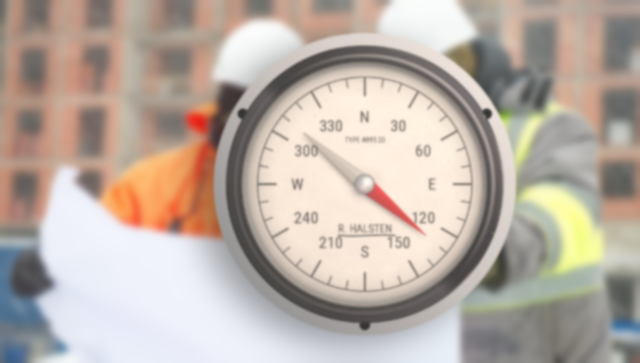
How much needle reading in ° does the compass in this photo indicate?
130 °
